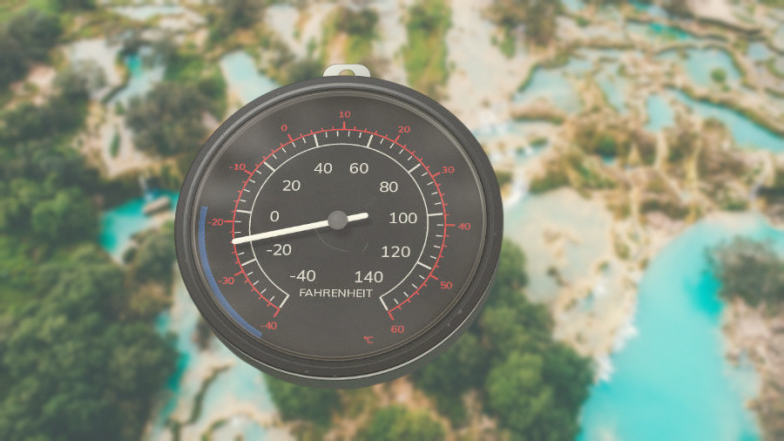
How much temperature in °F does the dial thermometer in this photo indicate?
-12 °F
